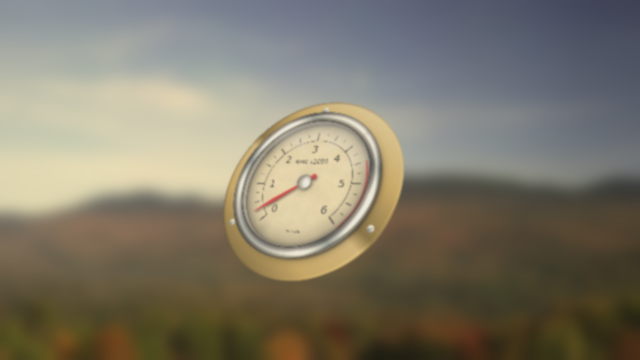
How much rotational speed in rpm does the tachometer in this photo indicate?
250 rpm
